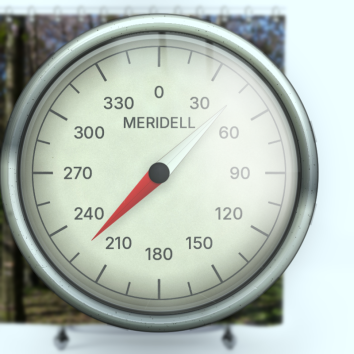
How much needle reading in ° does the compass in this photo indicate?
225 °
